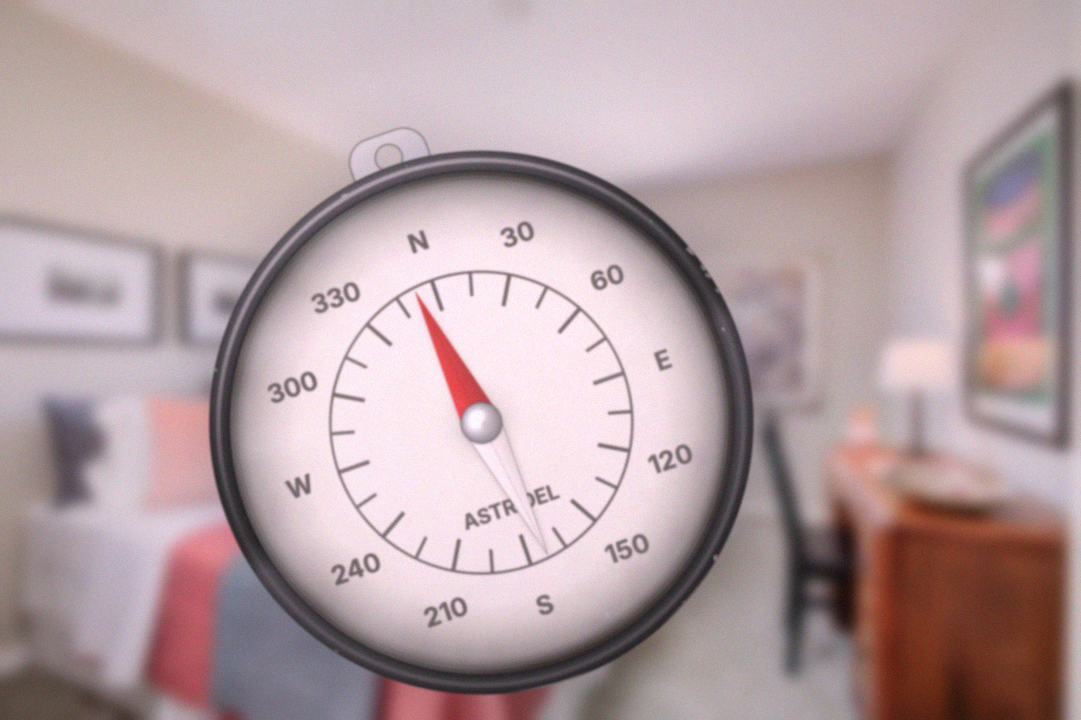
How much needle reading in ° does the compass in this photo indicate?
352.5 °
